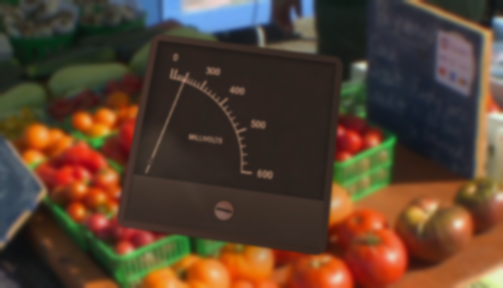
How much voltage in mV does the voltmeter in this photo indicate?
200 mV
